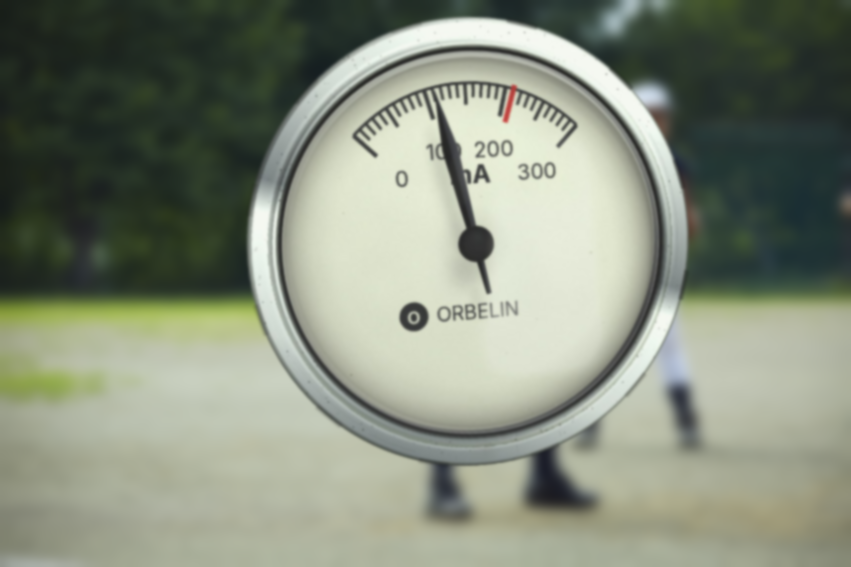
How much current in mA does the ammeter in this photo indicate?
110 mA
